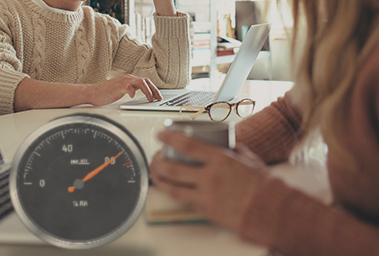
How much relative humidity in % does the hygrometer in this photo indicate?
80 %
